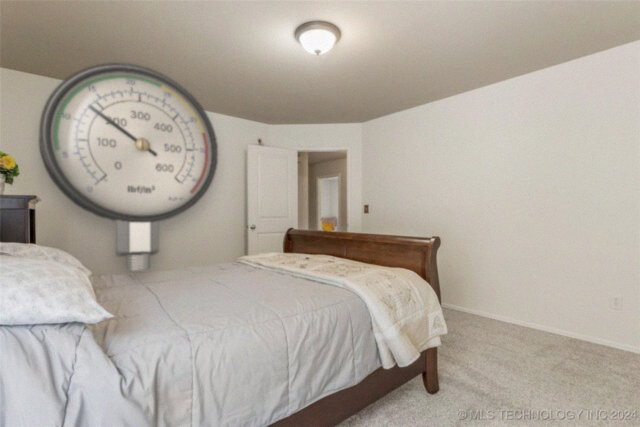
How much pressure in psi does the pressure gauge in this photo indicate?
180 psi
